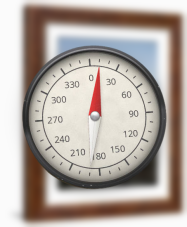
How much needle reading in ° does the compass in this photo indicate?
10 °
